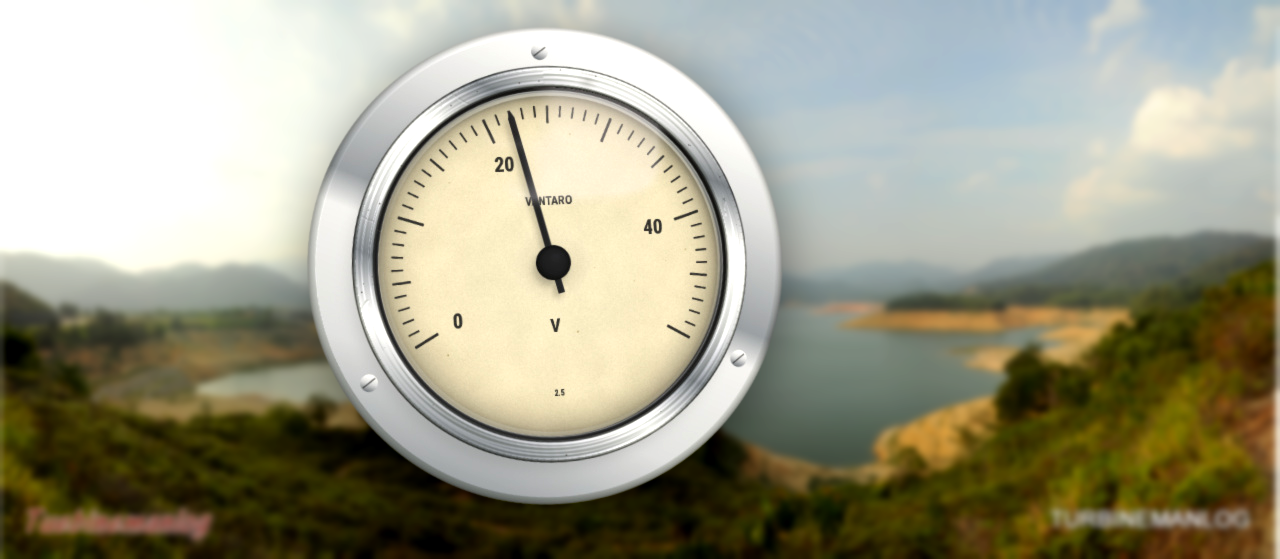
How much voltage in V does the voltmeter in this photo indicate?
22 V
